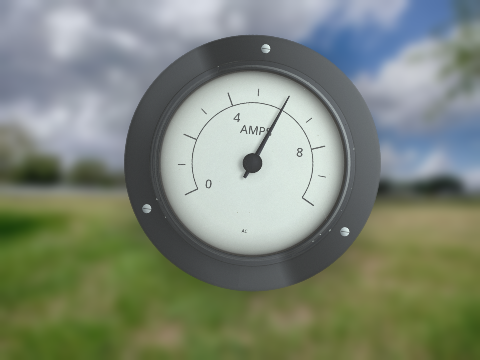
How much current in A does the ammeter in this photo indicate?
6 A
